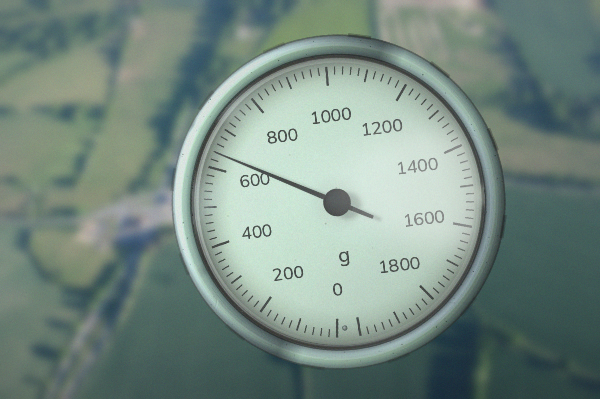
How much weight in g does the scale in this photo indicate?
640 g
